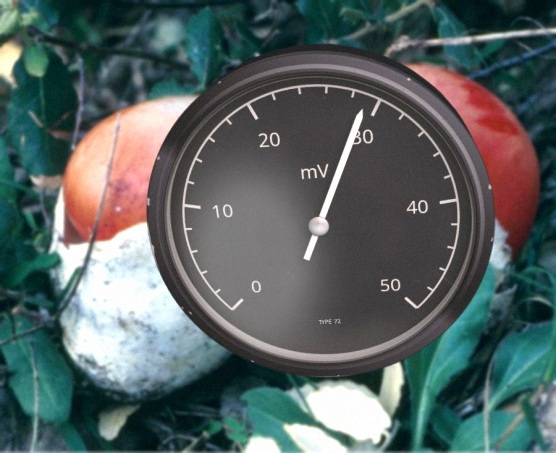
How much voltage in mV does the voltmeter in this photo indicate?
29 mV
